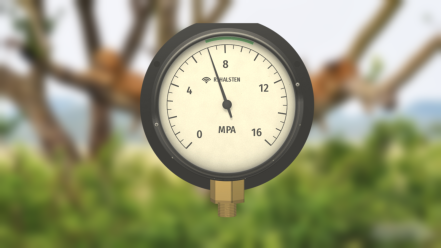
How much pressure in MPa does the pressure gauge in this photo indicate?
7 MPa
